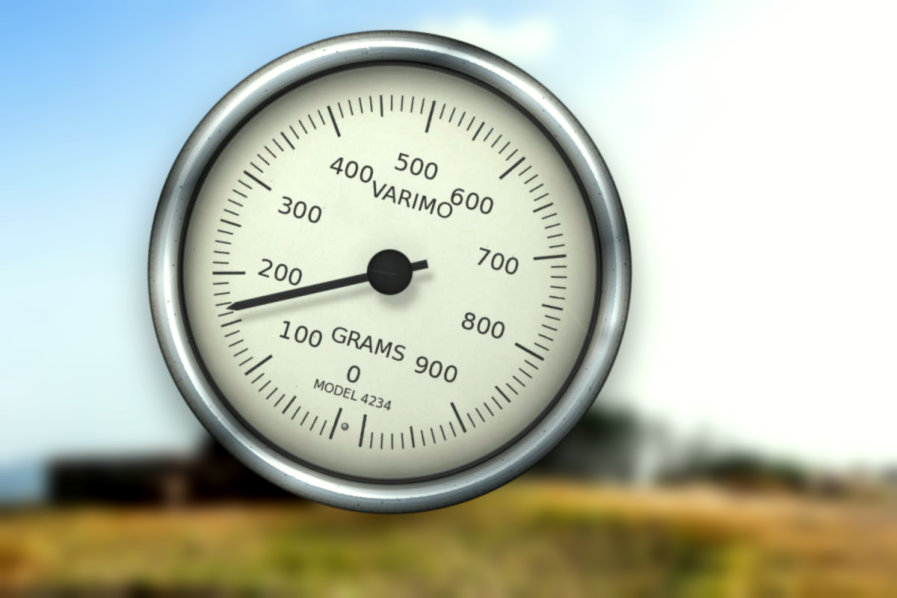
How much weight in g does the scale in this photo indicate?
165 g
